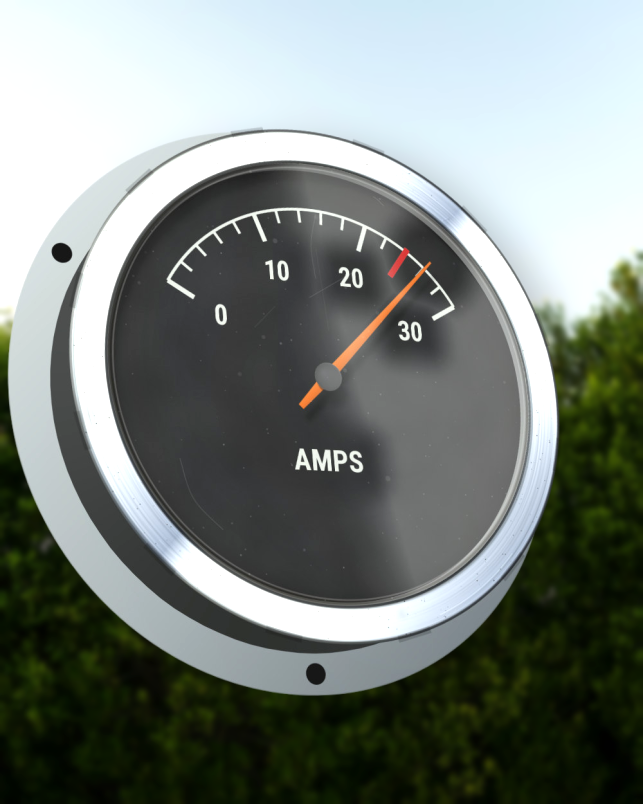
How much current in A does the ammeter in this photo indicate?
26 A
